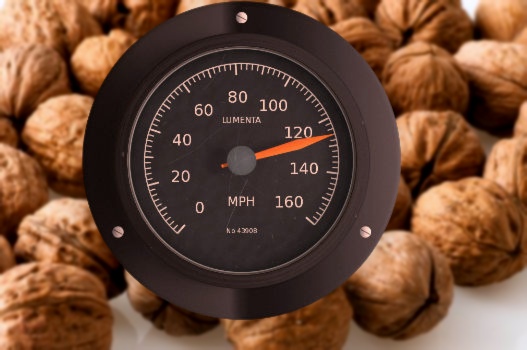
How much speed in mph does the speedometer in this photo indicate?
126 mph
